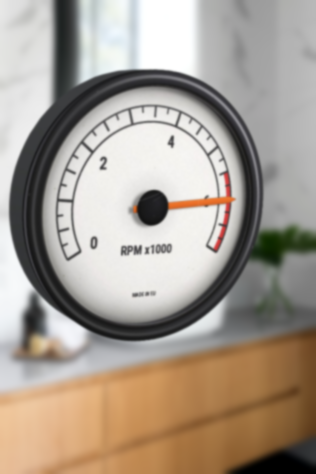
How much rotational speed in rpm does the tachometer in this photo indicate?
6000 rpm
